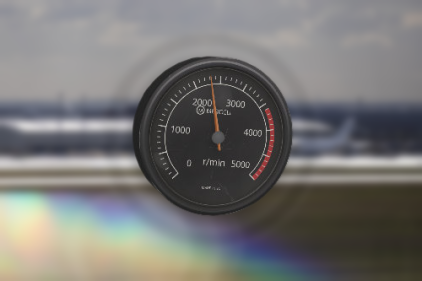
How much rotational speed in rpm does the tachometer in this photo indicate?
2300 rpm
